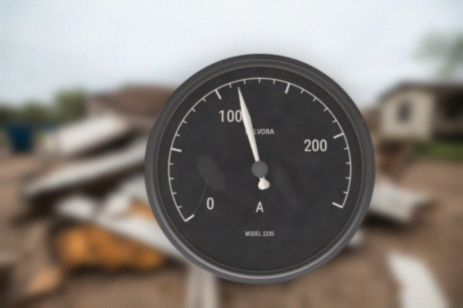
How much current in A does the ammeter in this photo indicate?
115 A
